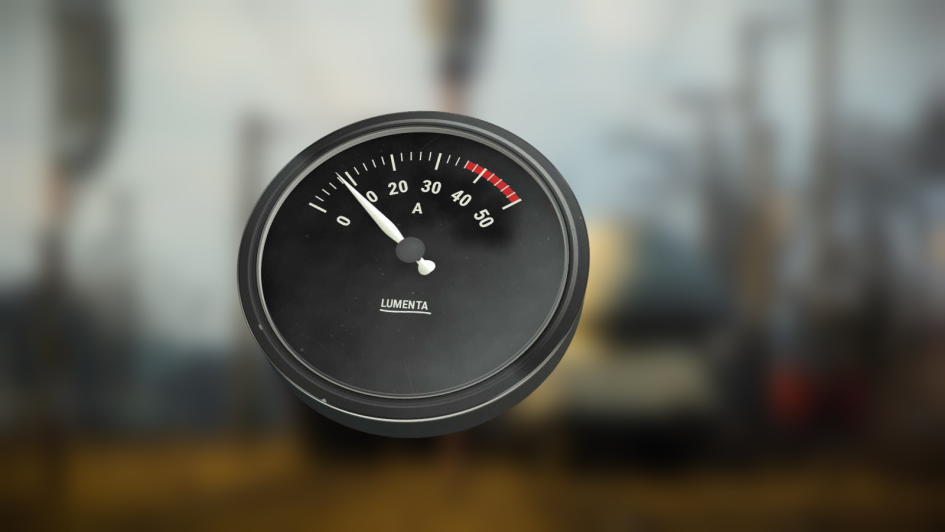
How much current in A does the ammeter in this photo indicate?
8 A
